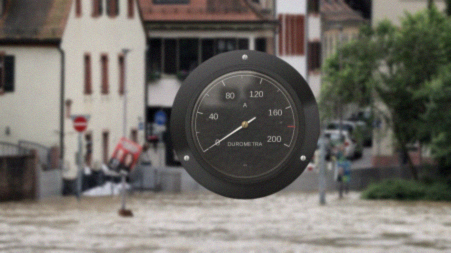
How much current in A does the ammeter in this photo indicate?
0 A
